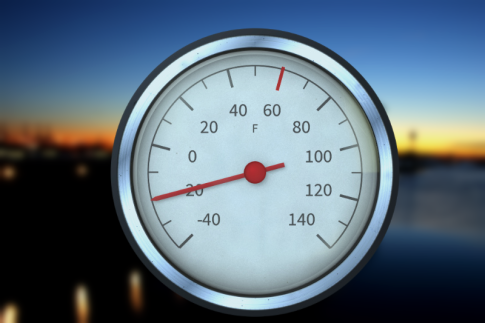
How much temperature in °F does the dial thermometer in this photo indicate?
-20 °F
